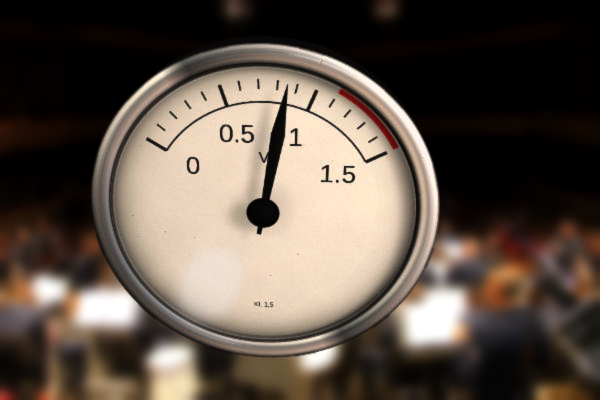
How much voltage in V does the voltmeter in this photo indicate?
0.85 V
